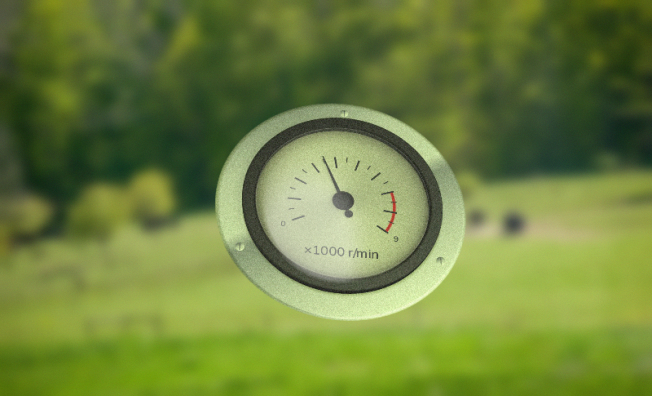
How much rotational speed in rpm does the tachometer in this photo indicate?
3500 rpm
